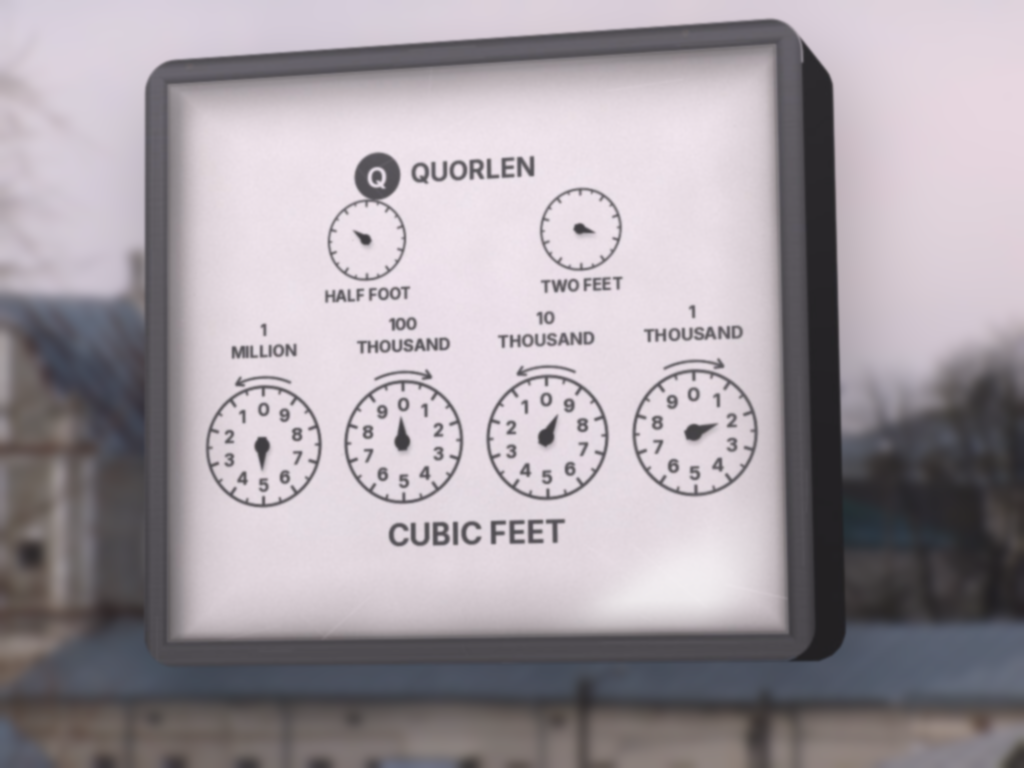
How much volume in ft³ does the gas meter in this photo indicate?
499200 ft³
